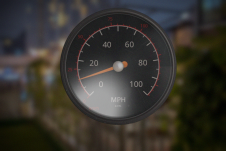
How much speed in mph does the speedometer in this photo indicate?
10 mph
